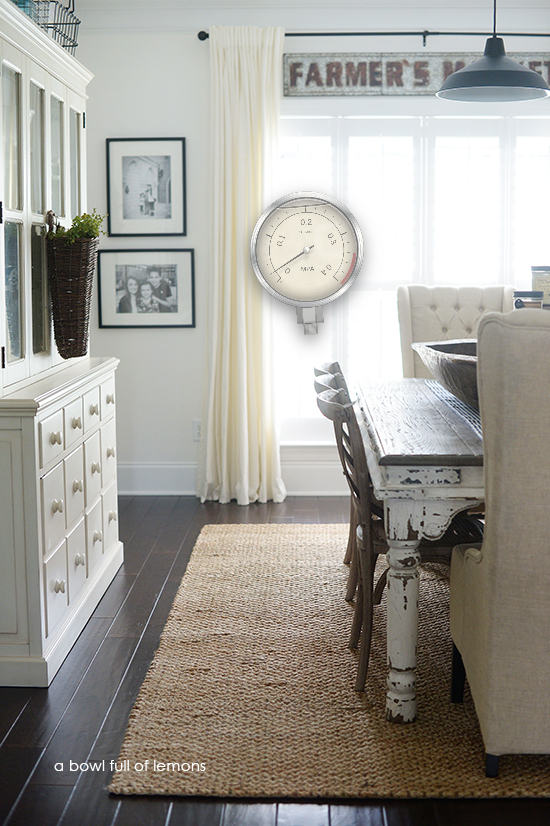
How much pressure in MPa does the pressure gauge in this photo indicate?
0.02 MPa
